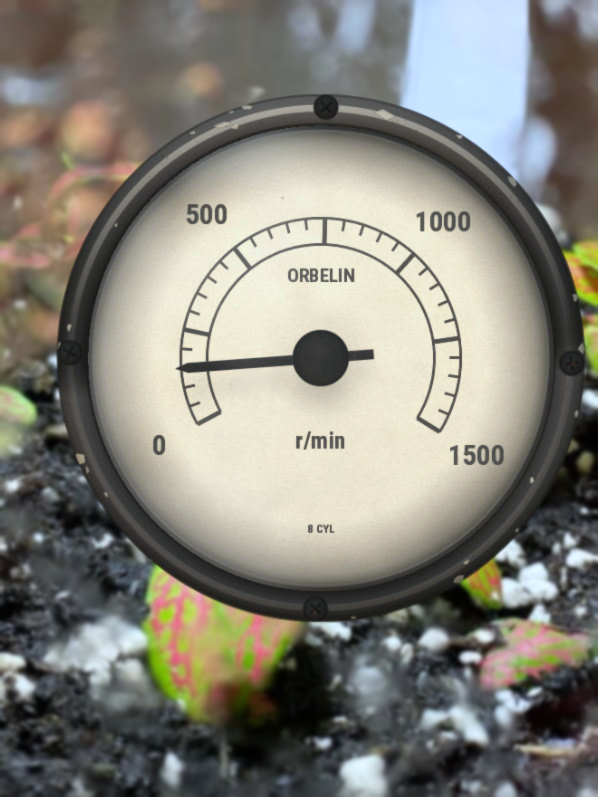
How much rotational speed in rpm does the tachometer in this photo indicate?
150 rpm
